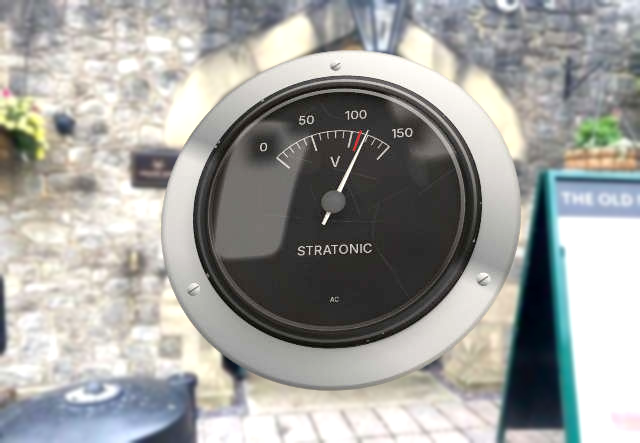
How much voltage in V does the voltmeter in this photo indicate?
120 V
